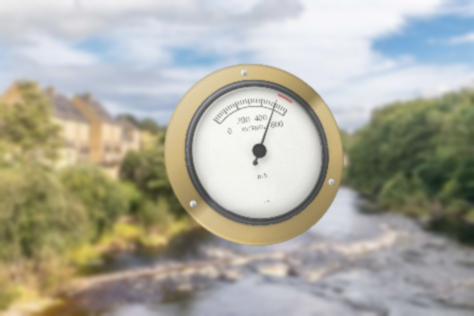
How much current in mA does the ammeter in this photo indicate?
500 mA
